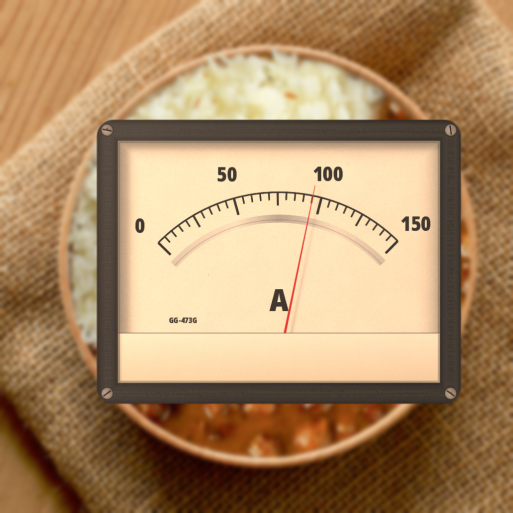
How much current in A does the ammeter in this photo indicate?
95 A
